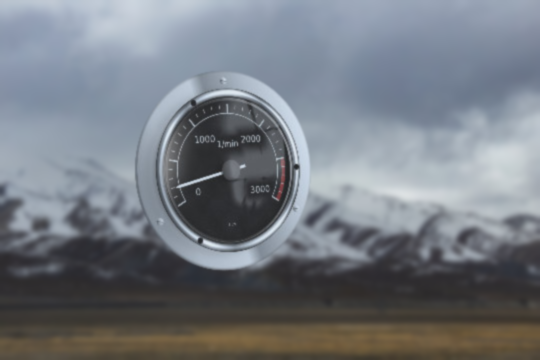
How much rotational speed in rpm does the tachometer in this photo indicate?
200 rpm
